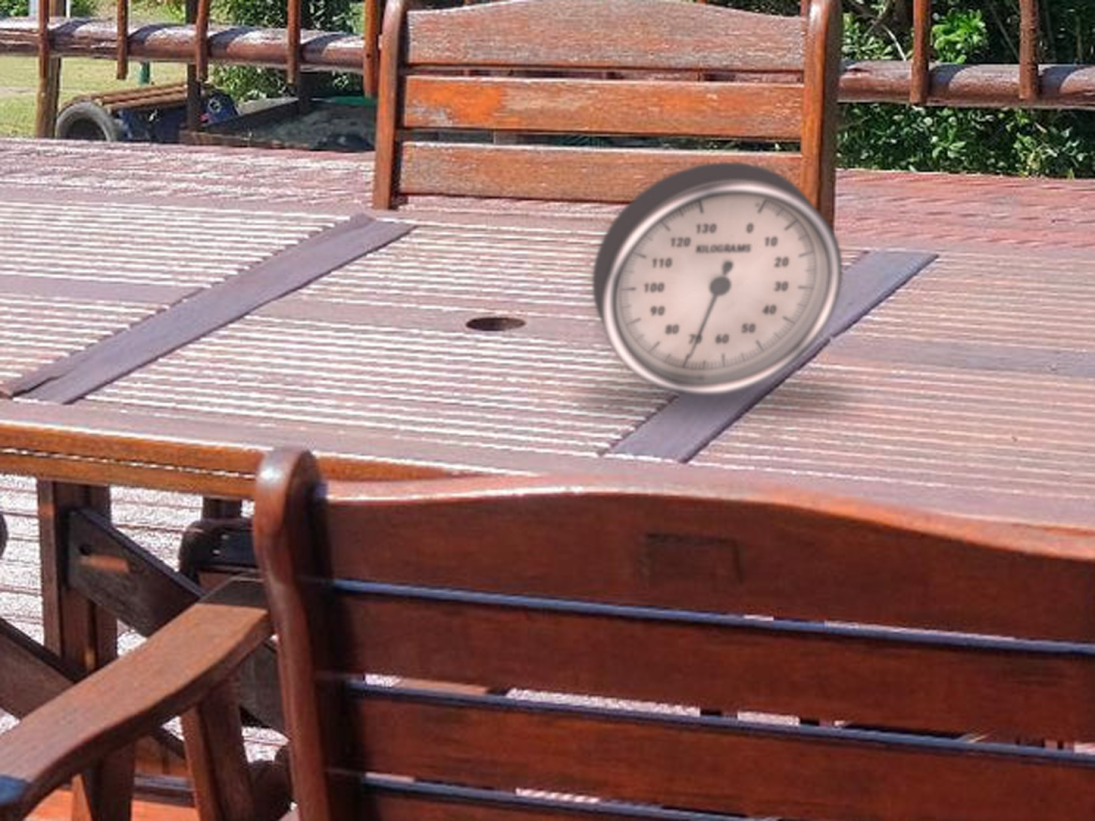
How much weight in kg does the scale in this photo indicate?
70 kg
